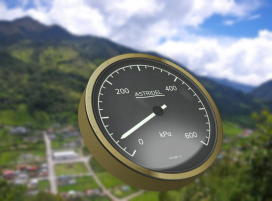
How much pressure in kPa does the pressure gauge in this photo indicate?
40 kPa
